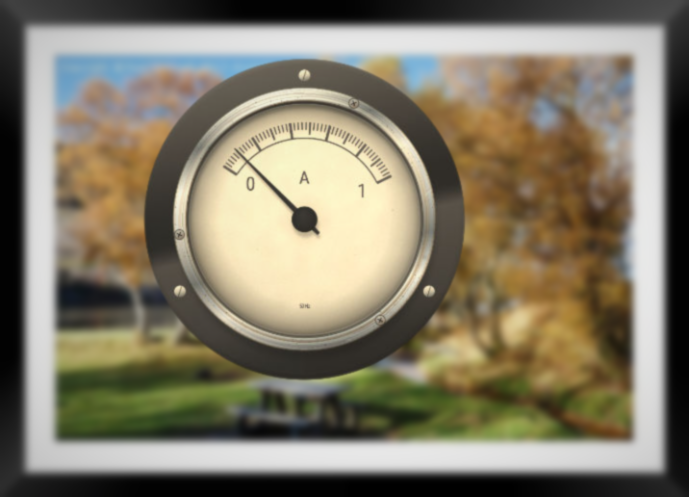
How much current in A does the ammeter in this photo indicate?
0.1 A
